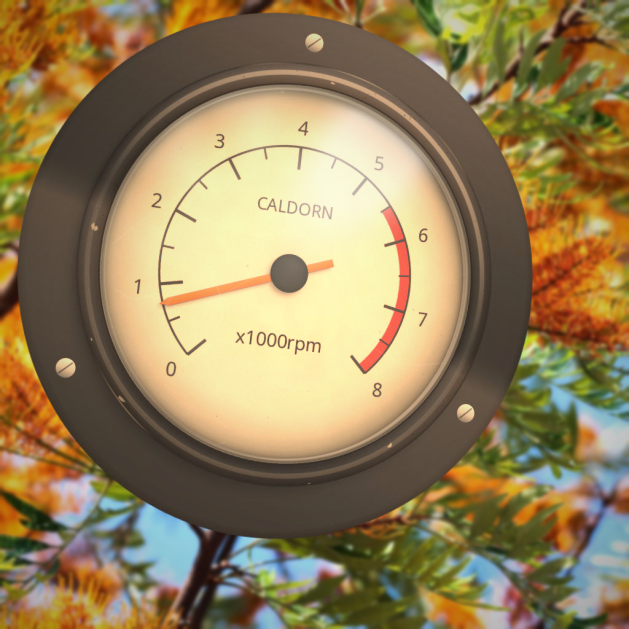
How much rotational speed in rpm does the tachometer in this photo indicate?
750 rpm
